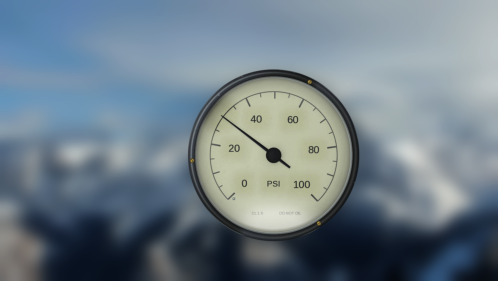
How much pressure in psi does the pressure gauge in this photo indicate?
30 psi
